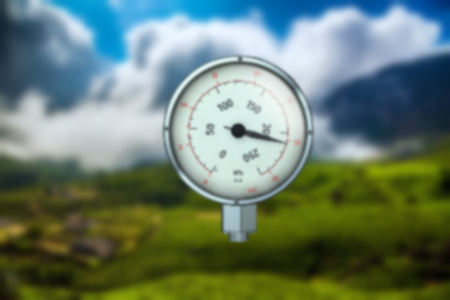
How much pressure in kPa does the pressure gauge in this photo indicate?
210 kPa
